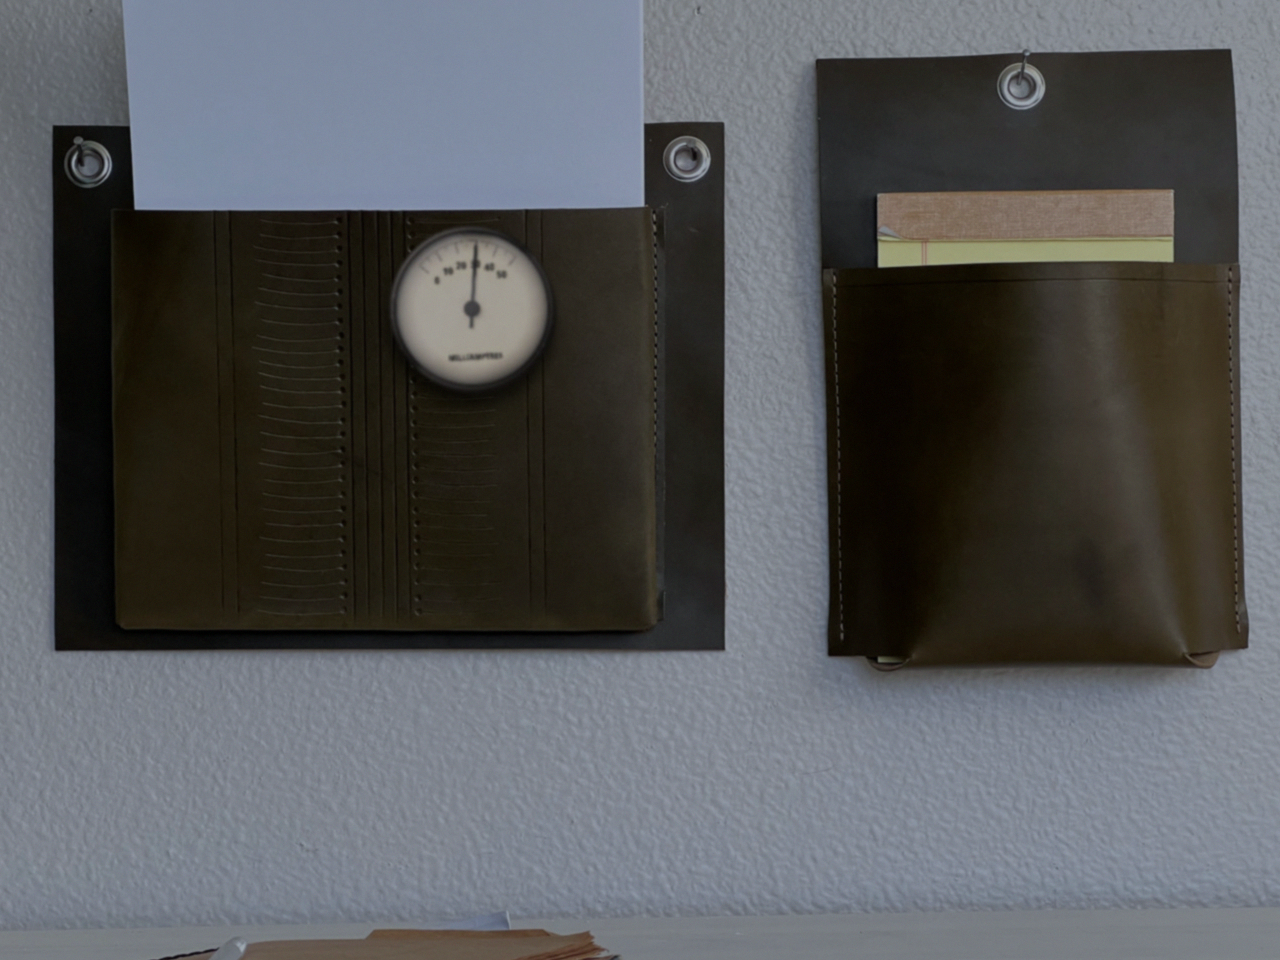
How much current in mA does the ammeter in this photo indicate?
30 mA
